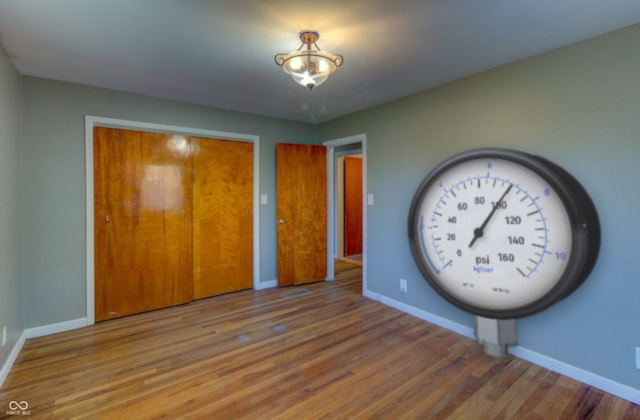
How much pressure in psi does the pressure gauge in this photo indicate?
100 psi
